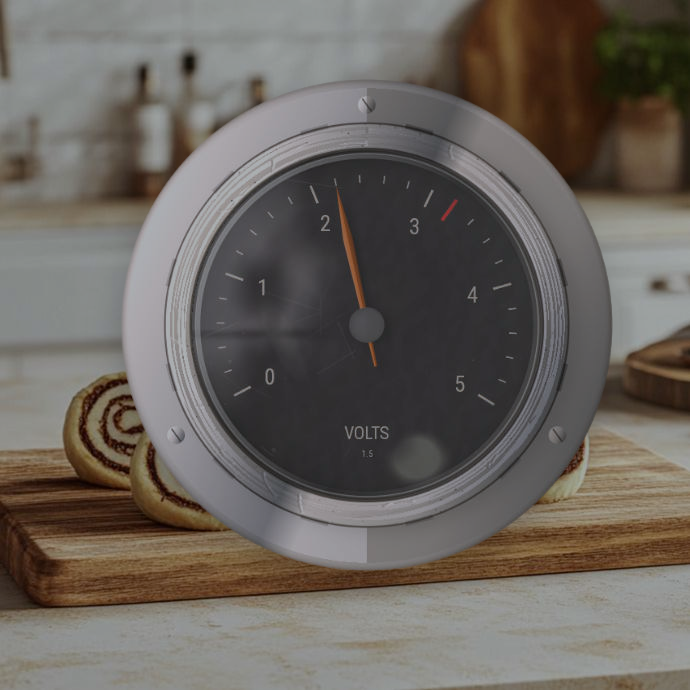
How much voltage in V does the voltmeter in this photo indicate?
2.2 V
